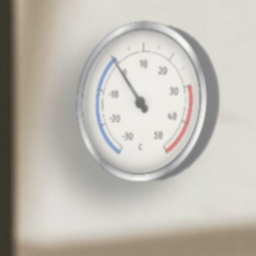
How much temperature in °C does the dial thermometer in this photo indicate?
0 °C
